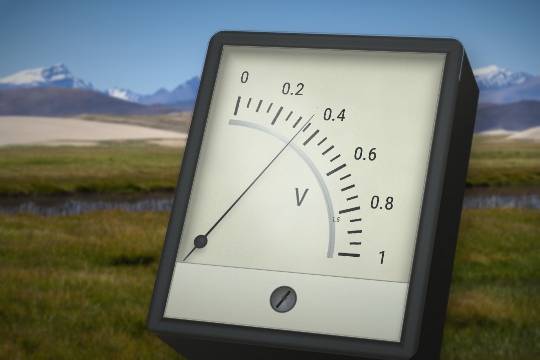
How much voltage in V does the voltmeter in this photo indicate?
0.35 V
